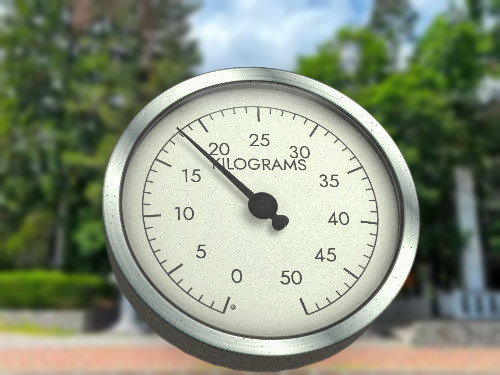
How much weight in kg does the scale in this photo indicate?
18 kg
